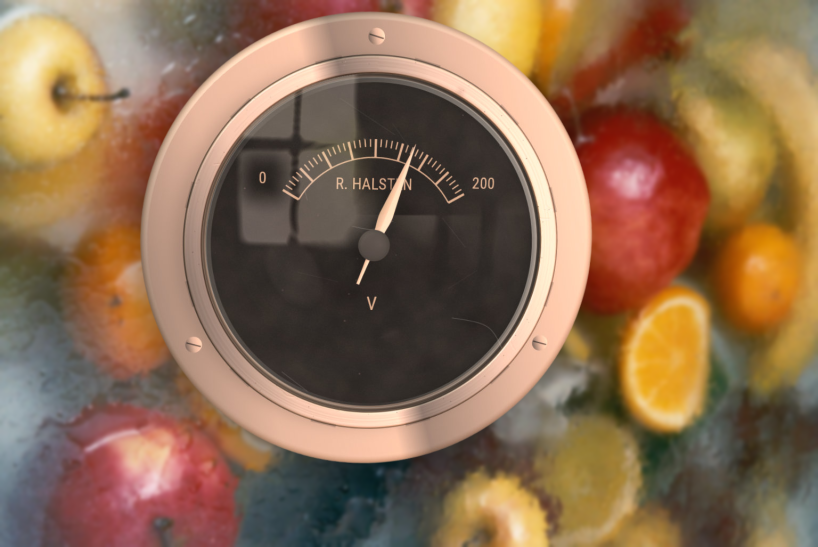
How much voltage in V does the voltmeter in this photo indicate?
135 V
